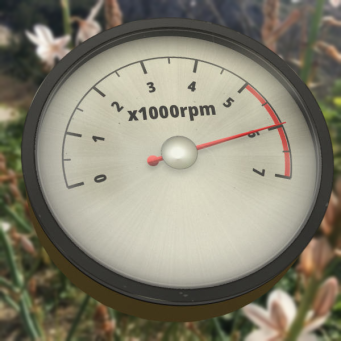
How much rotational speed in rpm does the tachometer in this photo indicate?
6000 rpm
